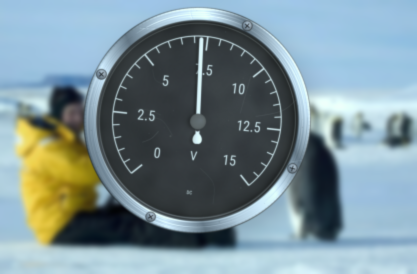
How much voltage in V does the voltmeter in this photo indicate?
7.25 V
